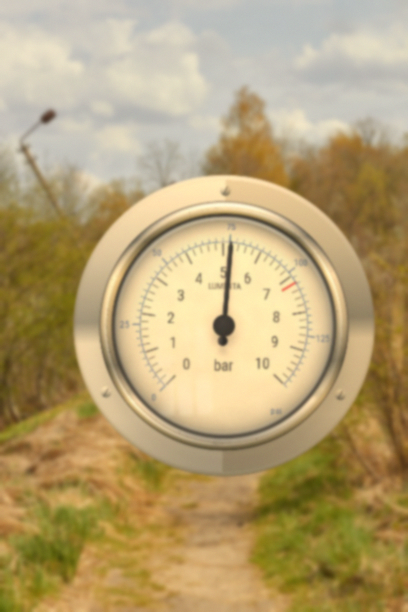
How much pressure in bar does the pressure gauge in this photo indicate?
5.2 bar
